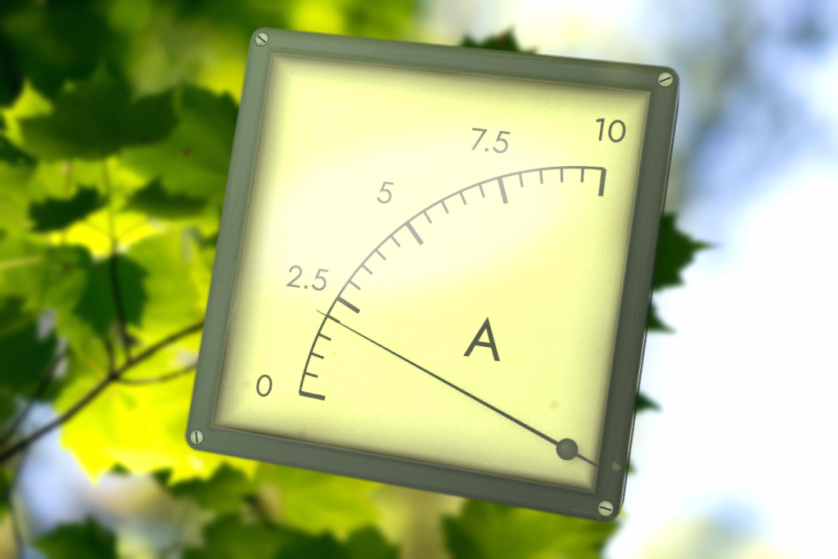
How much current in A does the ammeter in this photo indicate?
2 A
